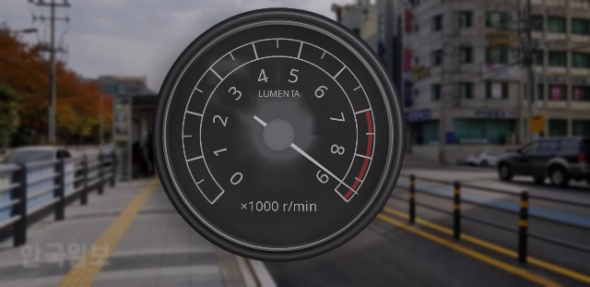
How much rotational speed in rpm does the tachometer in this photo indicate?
8750 rpm
